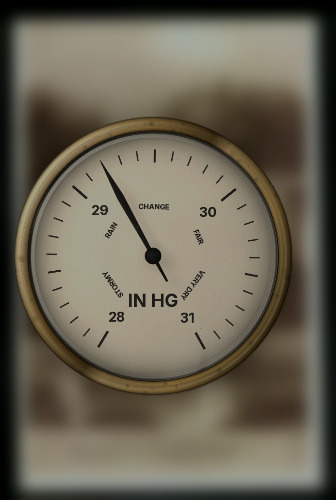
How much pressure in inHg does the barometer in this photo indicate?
29.2 inHg
